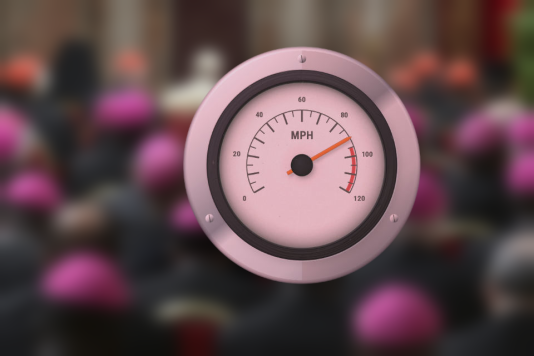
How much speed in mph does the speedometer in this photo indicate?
90 mph
